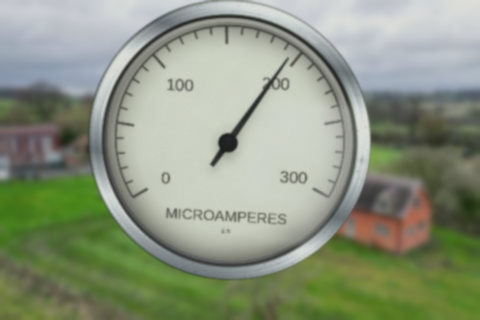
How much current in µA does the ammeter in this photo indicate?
195 µA
